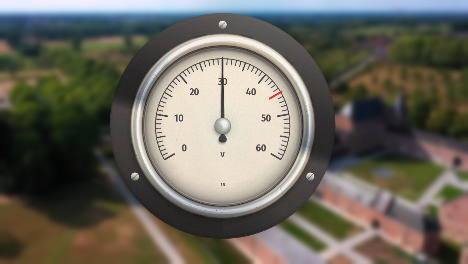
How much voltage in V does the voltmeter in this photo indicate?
30 V
